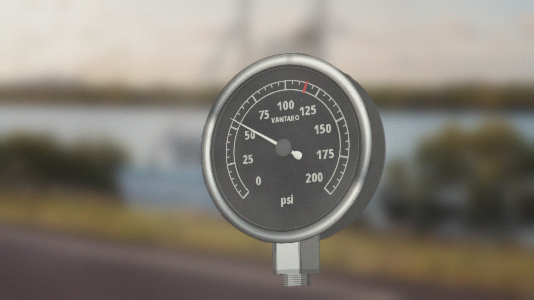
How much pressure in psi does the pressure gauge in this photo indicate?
55 psi
